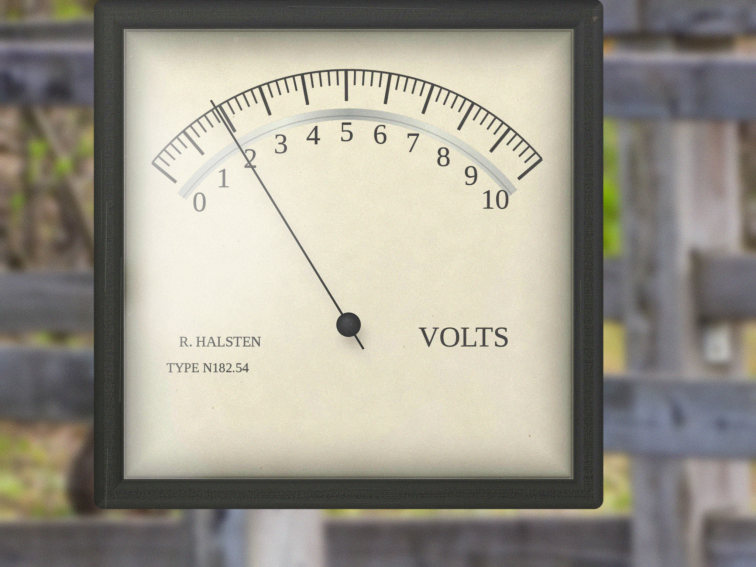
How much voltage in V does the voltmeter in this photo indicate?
1.9 V
